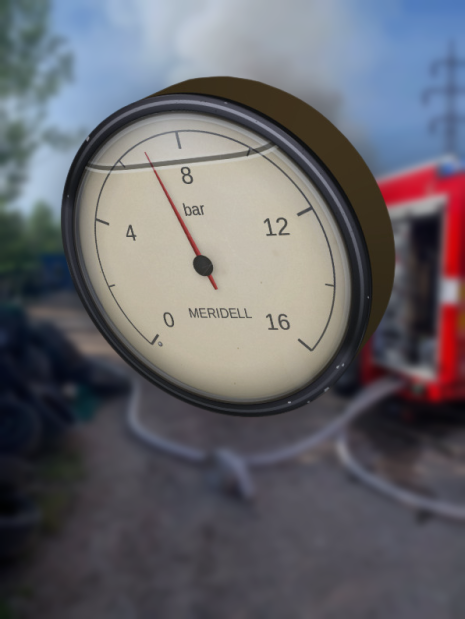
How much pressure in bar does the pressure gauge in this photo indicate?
7 bar
